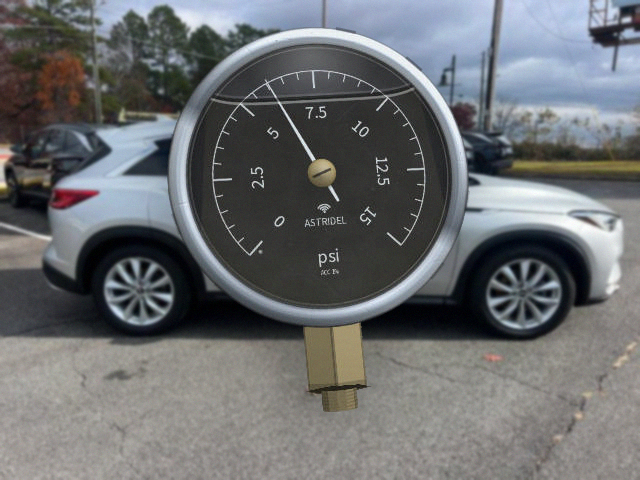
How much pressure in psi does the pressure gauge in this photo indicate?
6 psi
